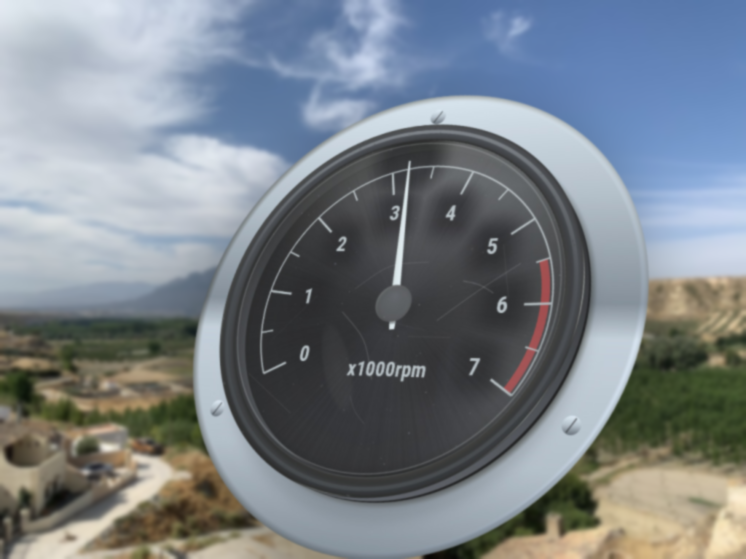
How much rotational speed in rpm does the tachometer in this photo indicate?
3250 rpm
